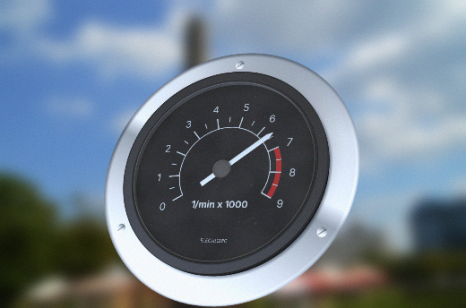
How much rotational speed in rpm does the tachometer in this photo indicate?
6500 rpm
